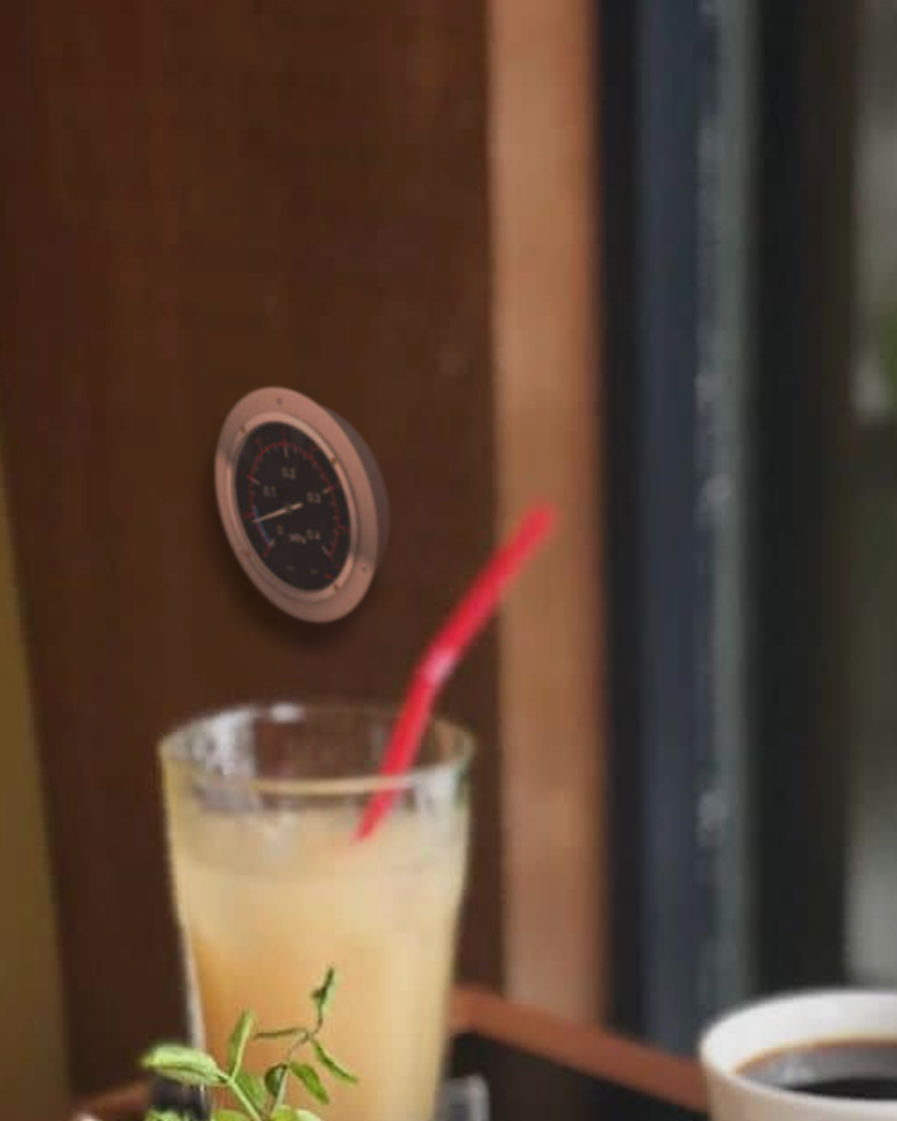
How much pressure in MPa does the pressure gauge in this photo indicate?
0.04 MPa
